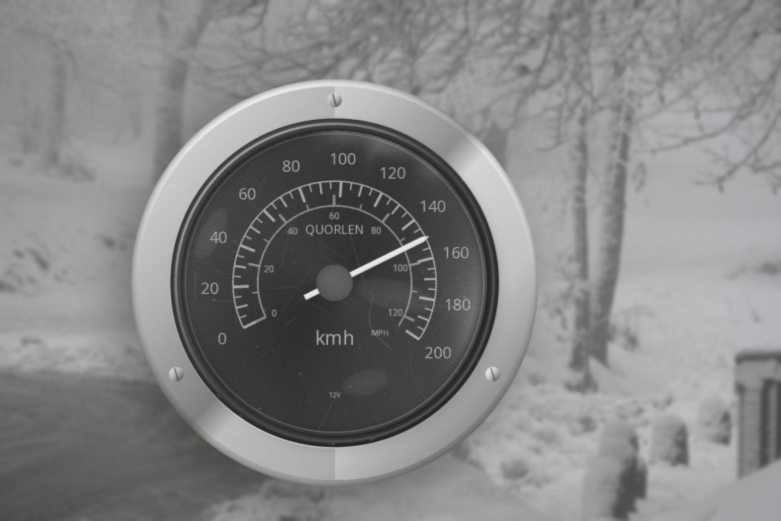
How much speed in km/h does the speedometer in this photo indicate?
150 km/h
